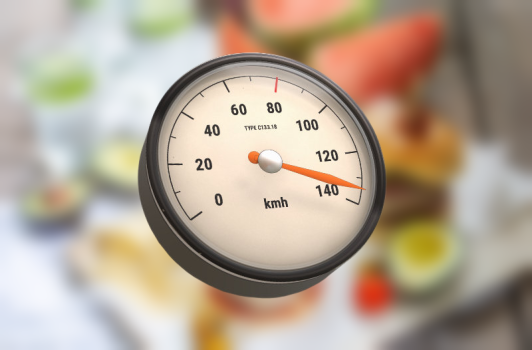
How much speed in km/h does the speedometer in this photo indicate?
135 km/h
